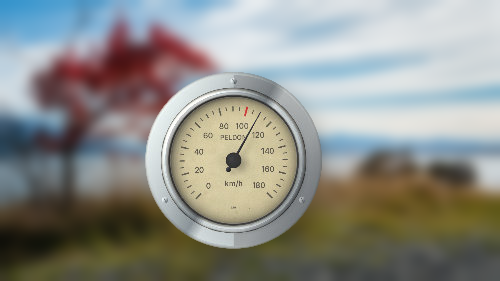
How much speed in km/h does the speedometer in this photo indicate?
110 km/h
